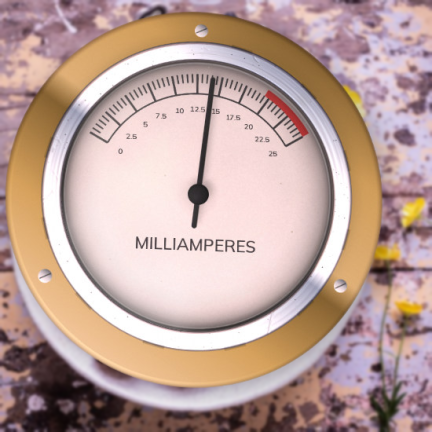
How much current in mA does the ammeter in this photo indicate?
14 mA
